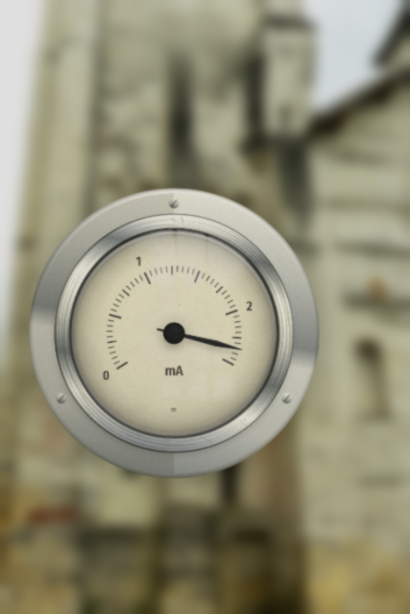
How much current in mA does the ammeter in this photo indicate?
2.35 mA
